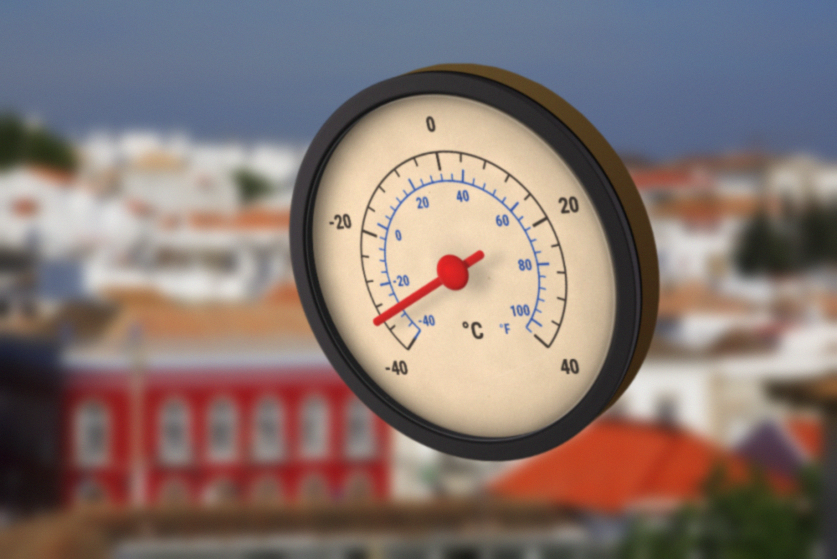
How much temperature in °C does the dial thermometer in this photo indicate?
-34 °C
